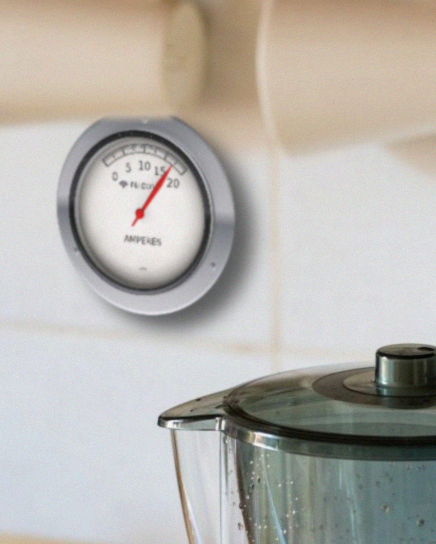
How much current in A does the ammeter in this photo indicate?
17.5 A
